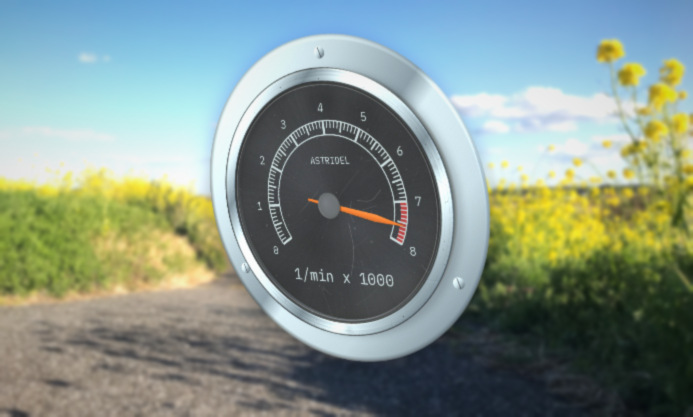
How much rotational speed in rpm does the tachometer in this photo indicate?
7500 rpm
